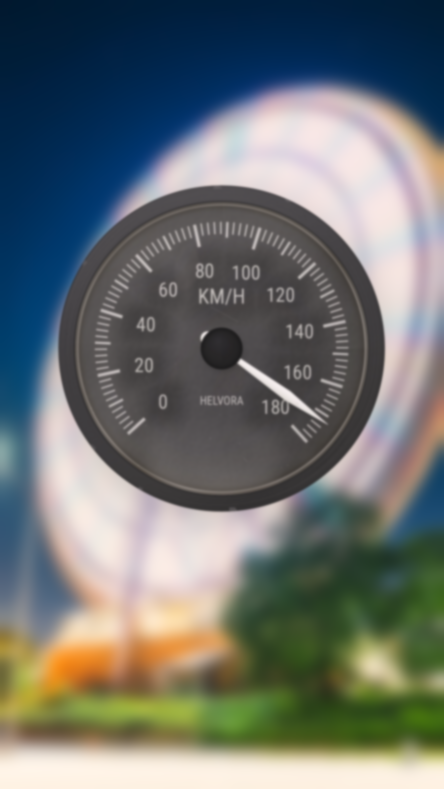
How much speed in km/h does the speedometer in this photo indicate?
172 km/h
